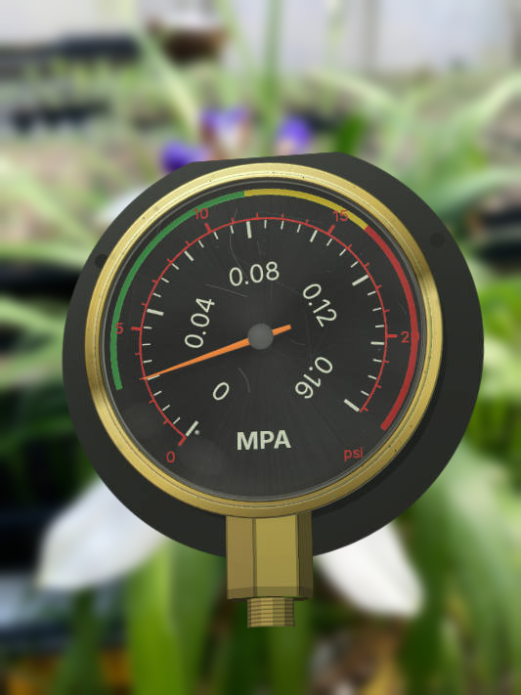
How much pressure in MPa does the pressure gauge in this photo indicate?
0.02 MPa
